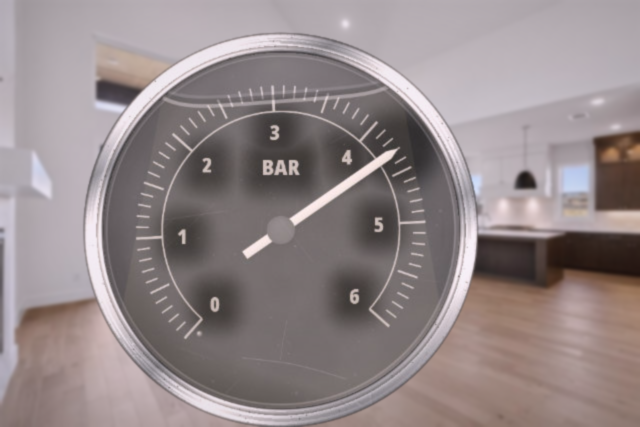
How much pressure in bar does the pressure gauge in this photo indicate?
4.3 bar
